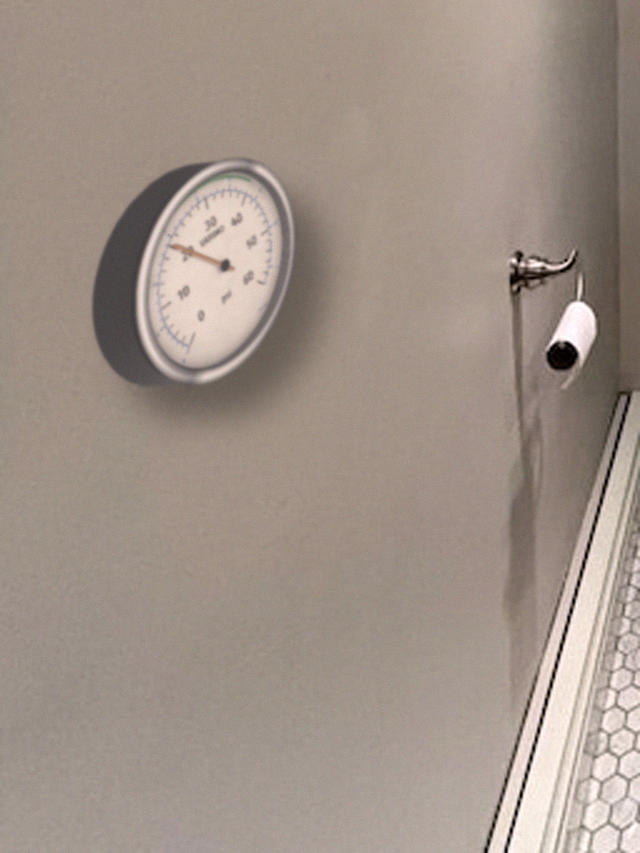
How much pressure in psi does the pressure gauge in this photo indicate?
20 psi
